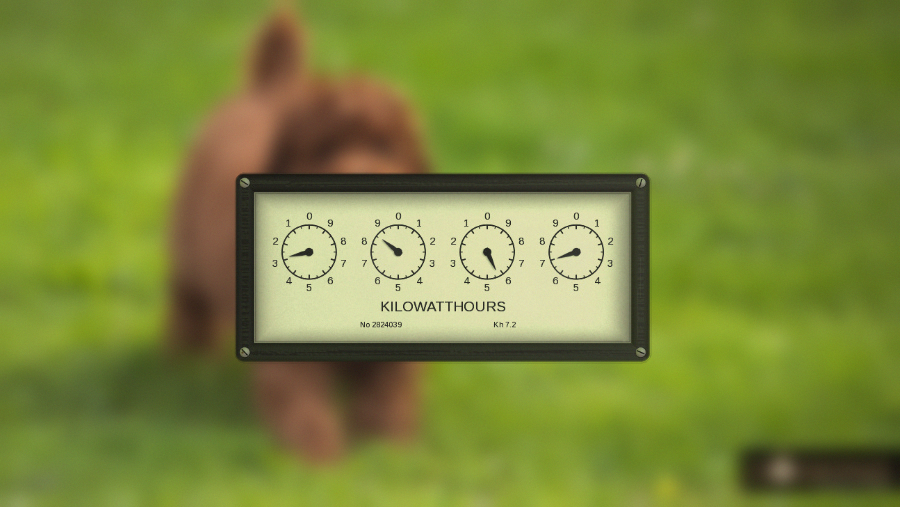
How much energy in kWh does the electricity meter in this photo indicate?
2857 kWh
